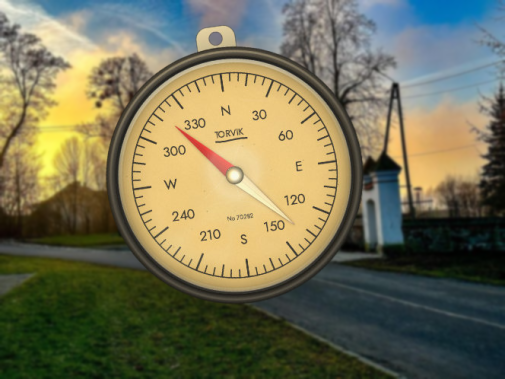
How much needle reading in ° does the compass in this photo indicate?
317.5 °
